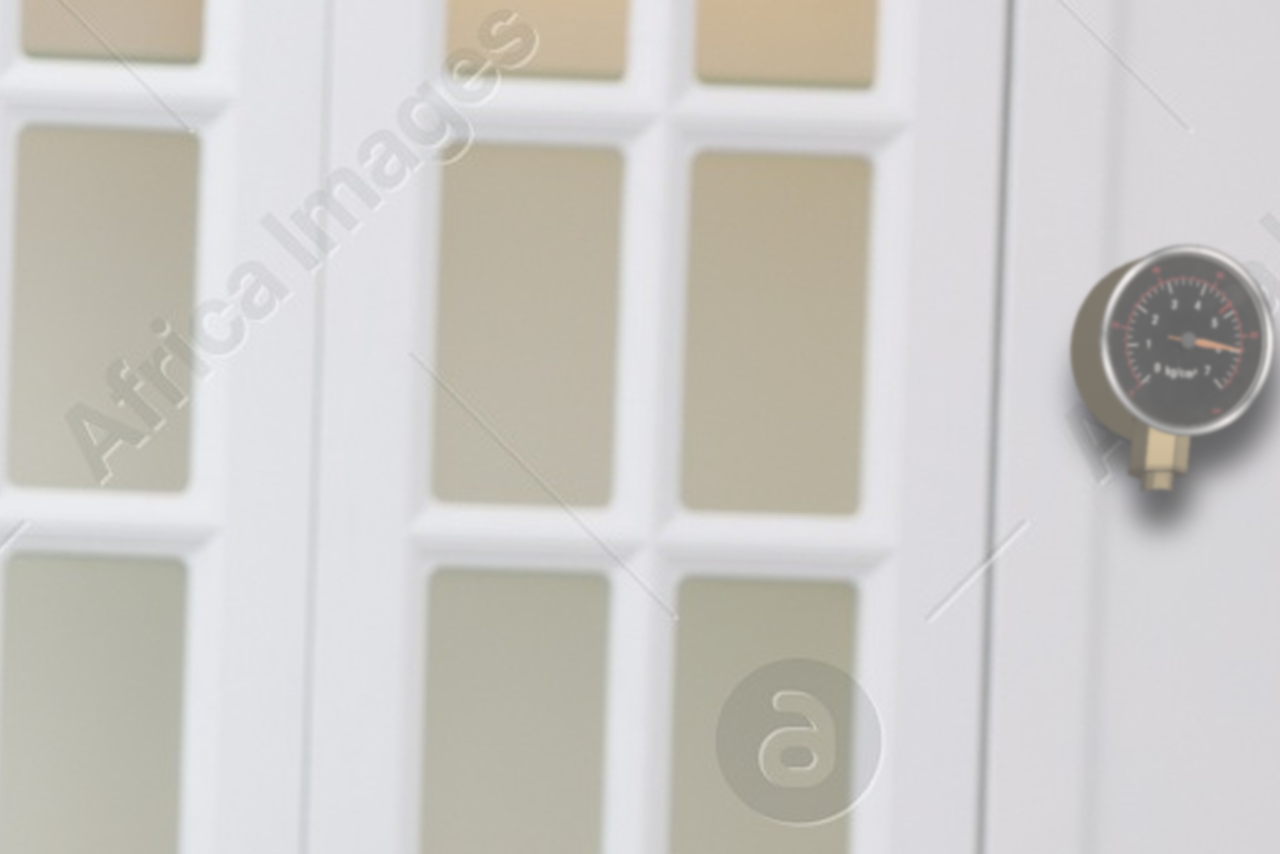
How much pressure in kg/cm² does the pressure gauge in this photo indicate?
6 kg/cm²
